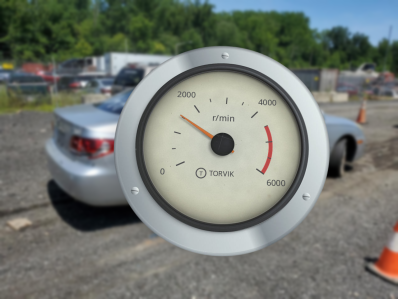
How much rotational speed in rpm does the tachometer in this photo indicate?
1500 rpm
